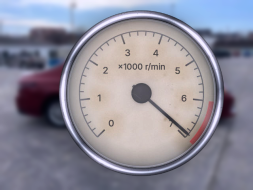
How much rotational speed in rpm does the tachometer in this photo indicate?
6900 rpm
